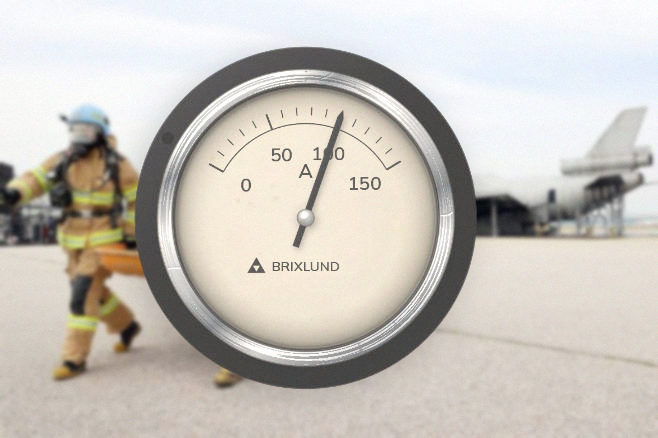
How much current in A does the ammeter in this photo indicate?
100 A
